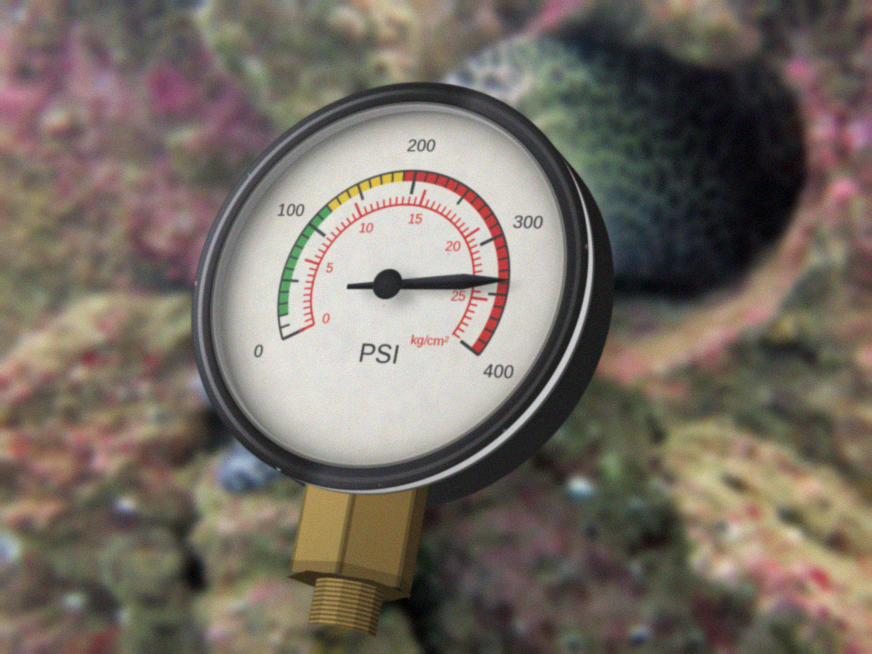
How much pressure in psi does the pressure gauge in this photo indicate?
340 psi
